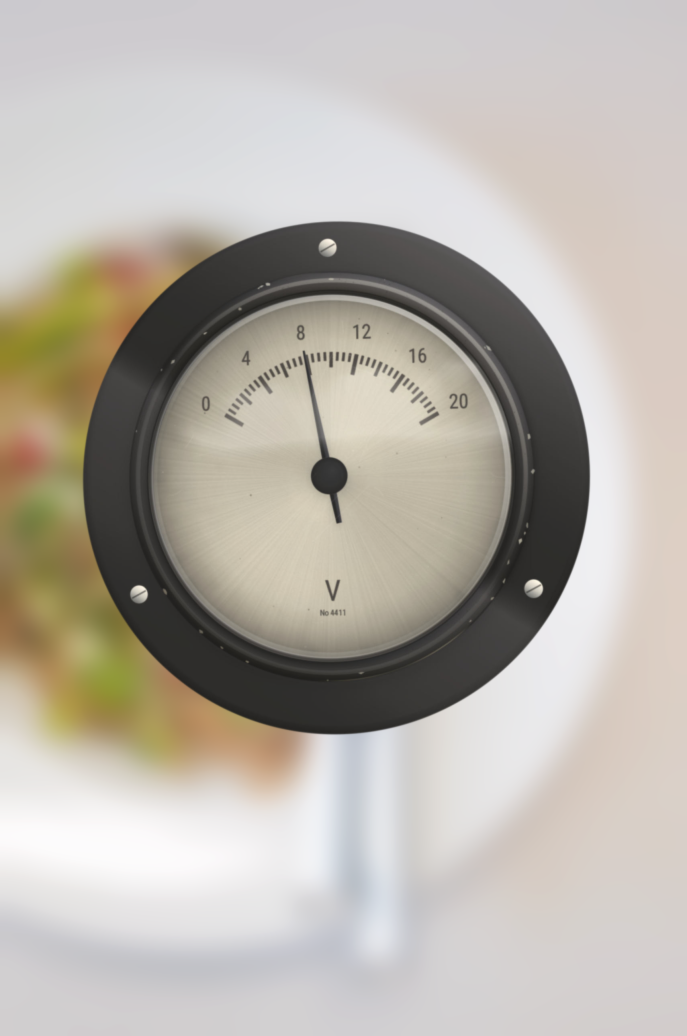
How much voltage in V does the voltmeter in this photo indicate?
8 V
